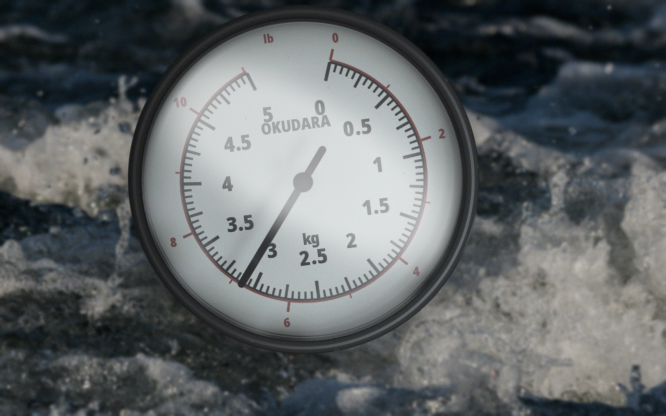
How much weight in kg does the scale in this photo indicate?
3.1 kg
